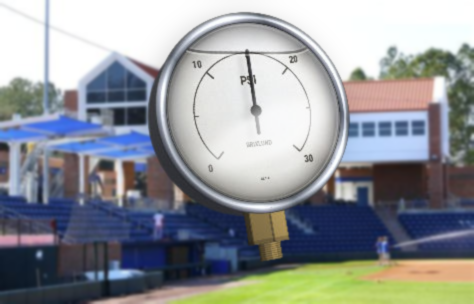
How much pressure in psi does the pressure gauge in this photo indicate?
15 psi
